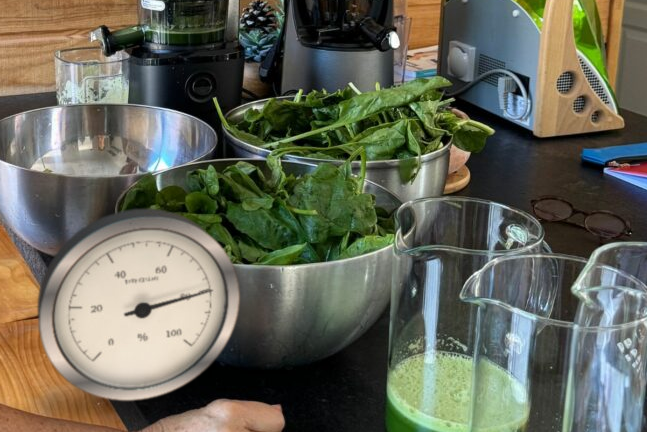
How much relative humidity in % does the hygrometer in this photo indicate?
80 %
